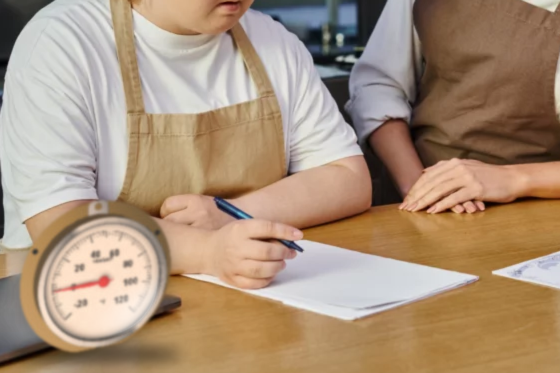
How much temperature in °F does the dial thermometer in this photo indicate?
0 °F
